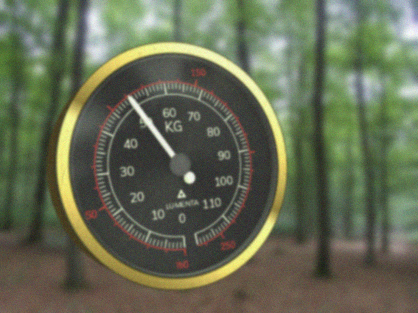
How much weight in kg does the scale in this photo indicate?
50 kg
